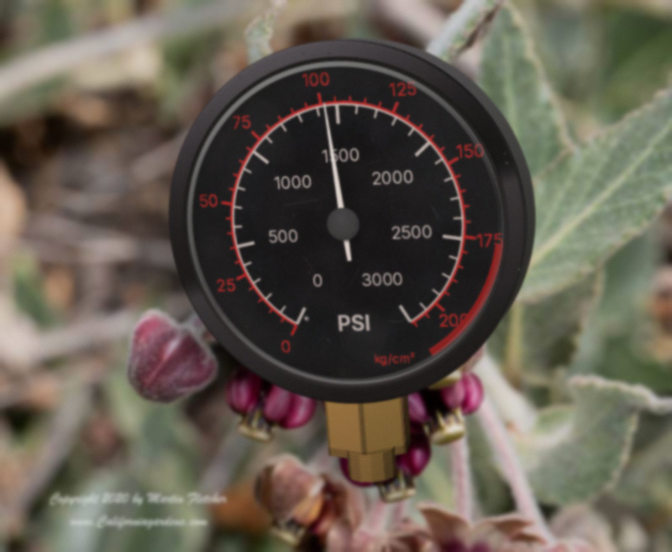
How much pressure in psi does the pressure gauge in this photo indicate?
1450 psi
